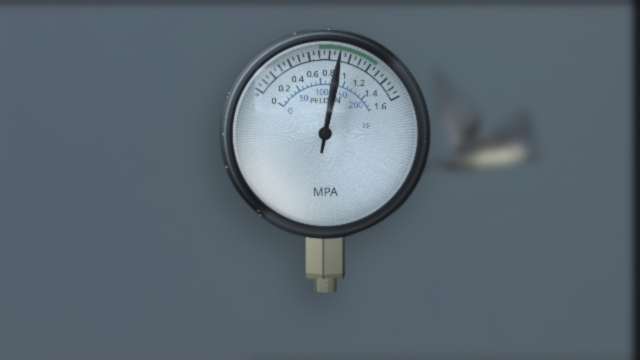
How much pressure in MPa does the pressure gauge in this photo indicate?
0.9 MPa
